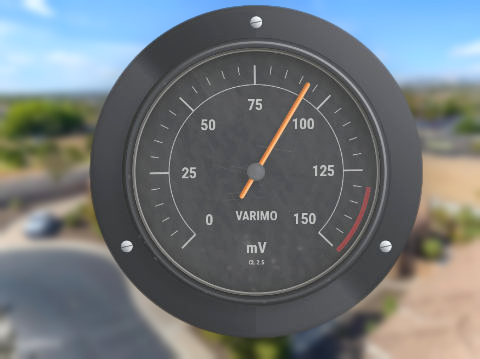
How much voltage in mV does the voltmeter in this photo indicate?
92.5 mV
